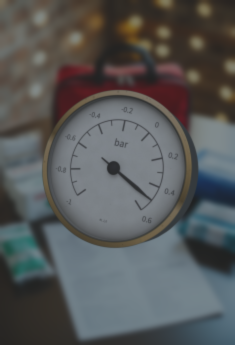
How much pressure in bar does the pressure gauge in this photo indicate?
0.5 bar
